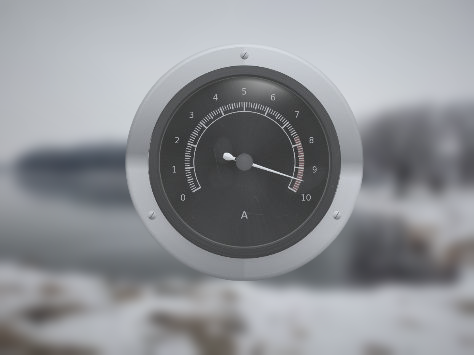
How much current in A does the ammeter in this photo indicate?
9.5 A
